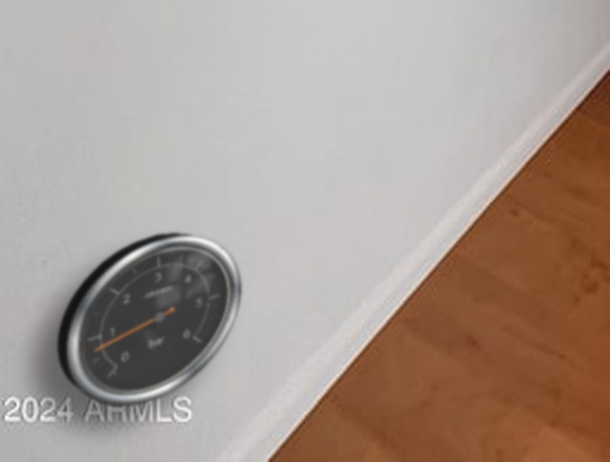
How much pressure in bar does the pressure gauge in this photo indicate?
0.75 bar
